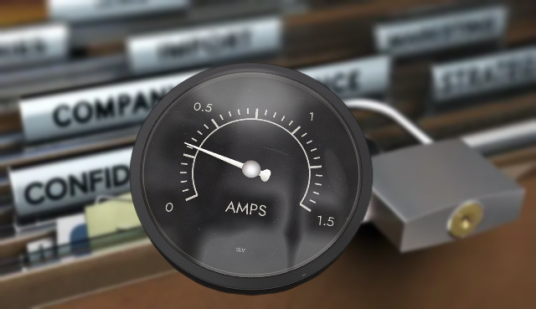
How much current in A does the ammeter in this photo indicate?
0.3 A
